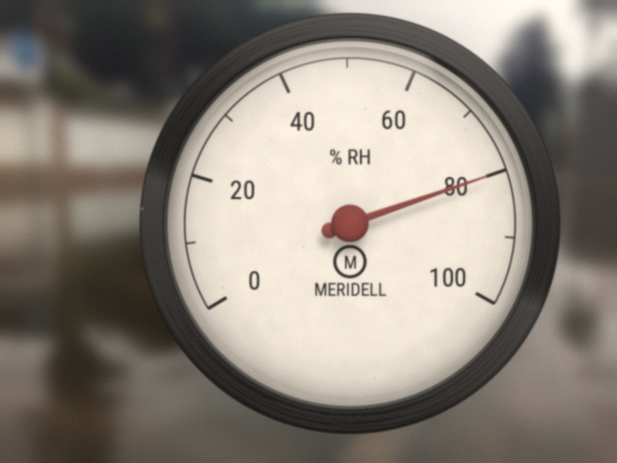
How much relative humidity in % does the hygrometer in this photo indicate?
80 %
